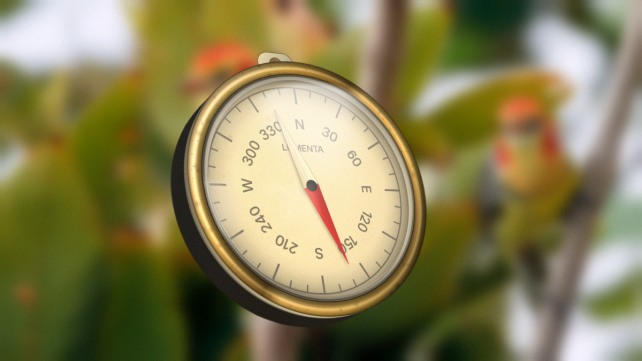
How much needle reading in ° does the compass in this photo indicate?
160 °
